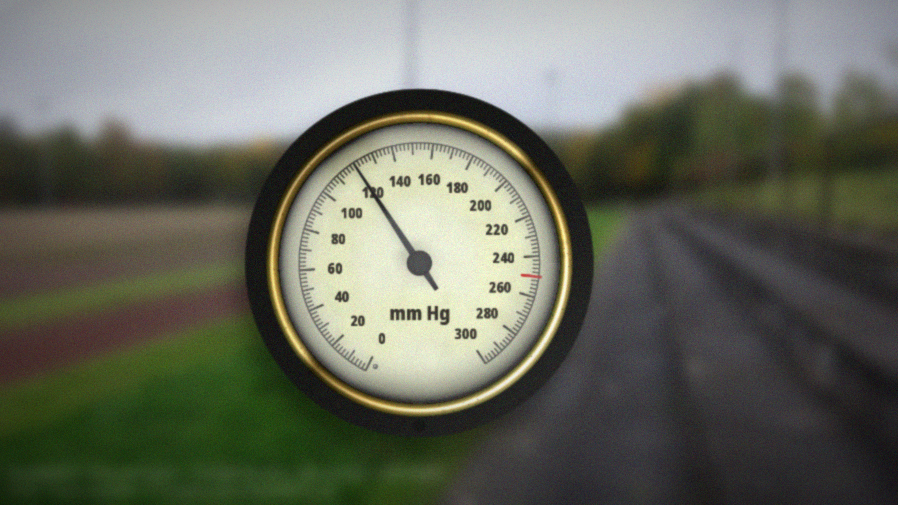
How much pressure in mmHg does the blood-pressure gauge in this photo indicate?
120 mmHg
